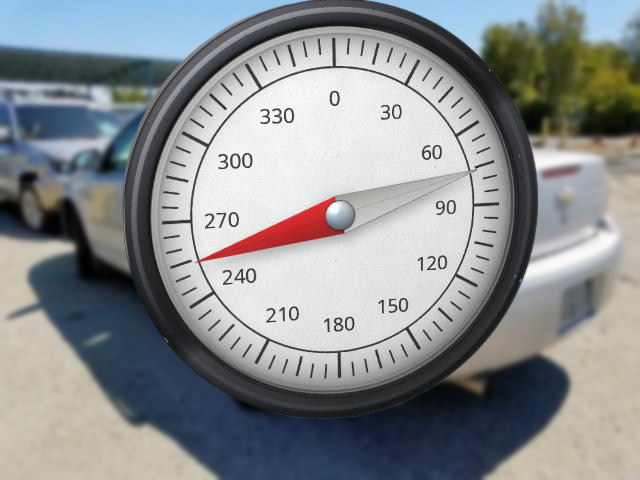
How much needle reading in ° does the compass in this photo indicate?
255 °
